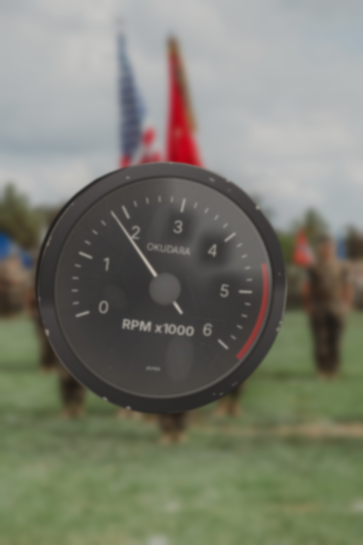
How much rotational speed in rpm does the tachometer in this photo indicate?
1800 rpm
